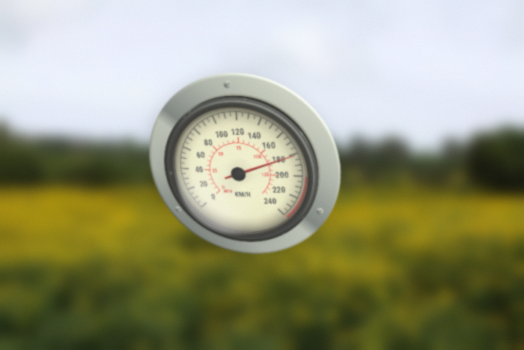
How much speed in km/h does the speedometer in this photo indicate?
180 km/h
